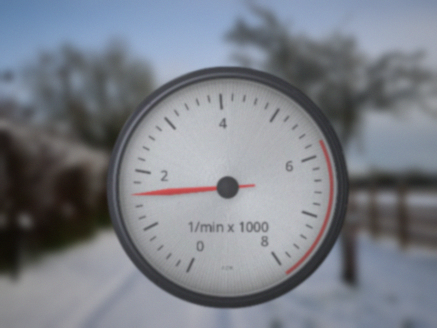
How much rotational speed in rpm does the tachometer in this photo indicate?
1600 rpm
